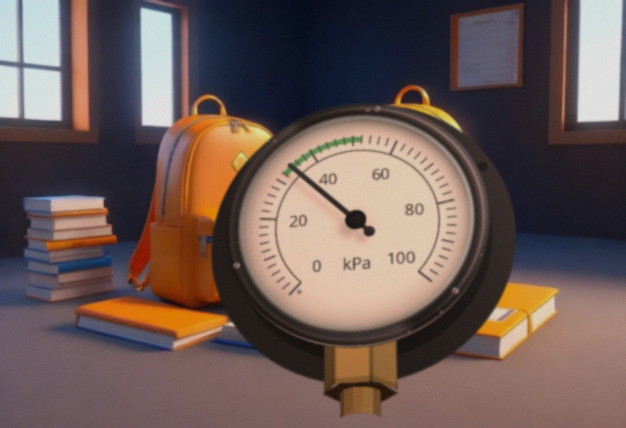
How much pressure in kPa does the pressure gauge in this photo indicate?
34 kPa
